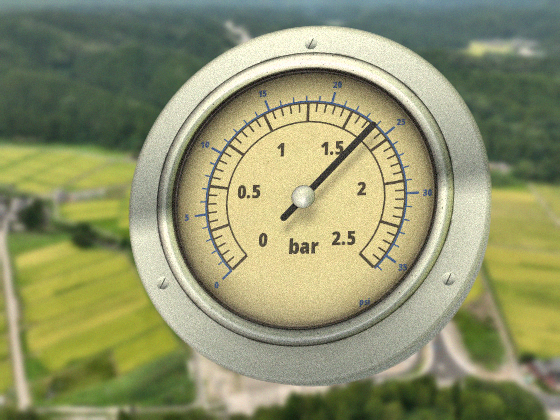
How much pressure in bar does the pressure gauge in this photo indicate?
1.65 bar
